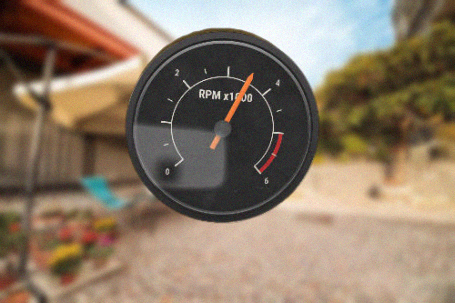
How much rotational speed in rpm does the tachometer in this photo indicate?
3500 rpm
